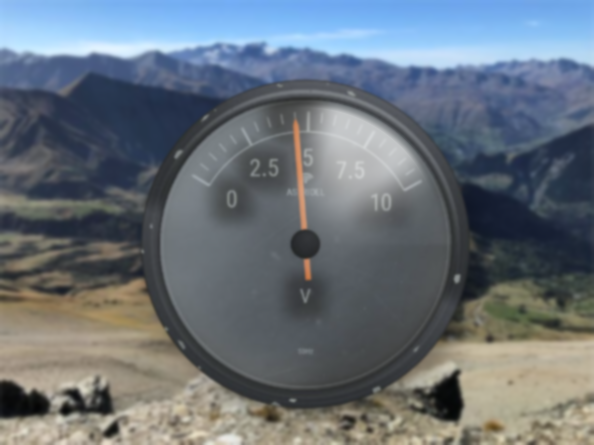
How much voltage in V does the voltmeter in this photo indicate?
4.5 V
